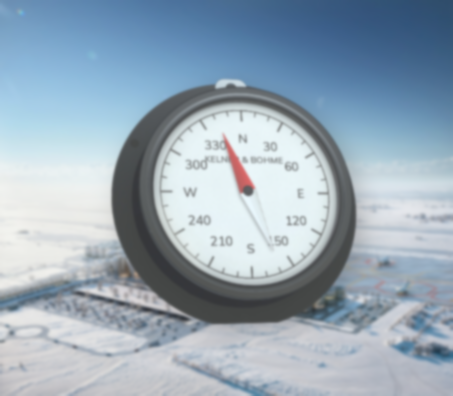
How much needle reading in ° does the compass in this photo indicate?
340 °
